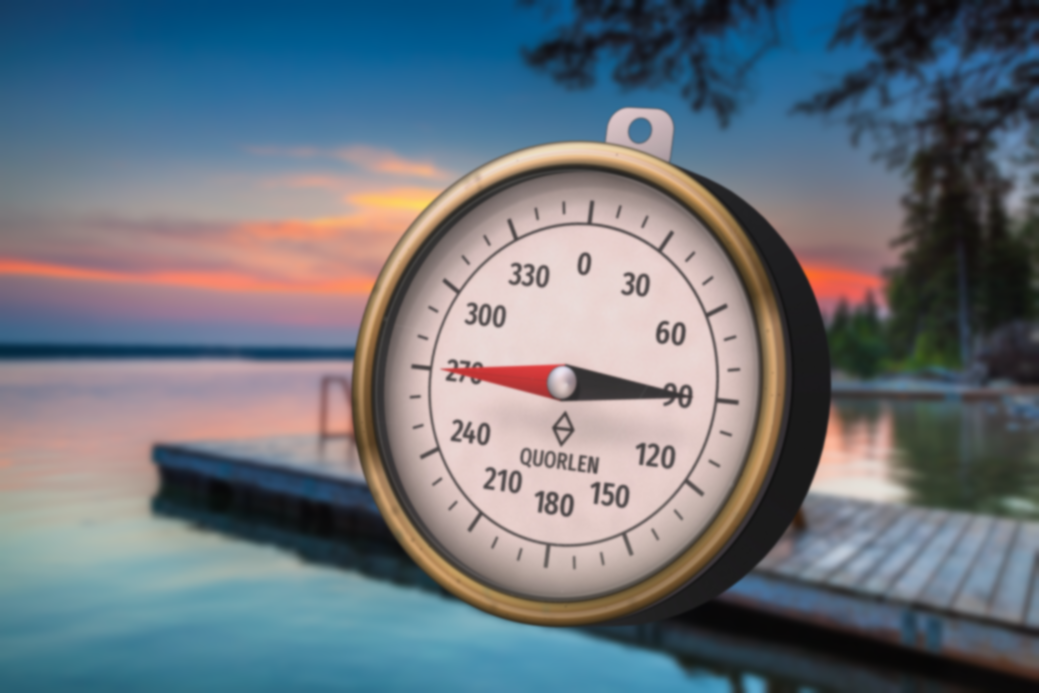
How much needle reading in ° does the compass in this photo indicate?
270 °
